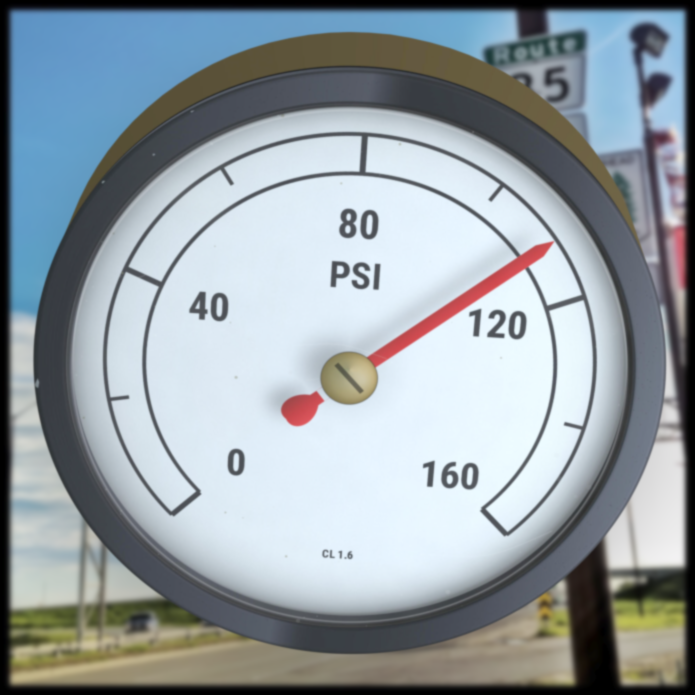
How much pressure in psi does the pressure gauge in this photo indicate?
110 psi
